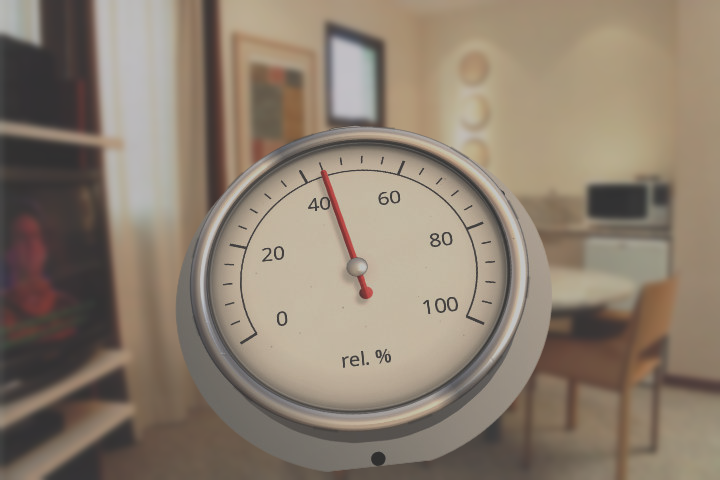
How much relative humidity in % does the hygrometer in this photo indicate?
44 %
